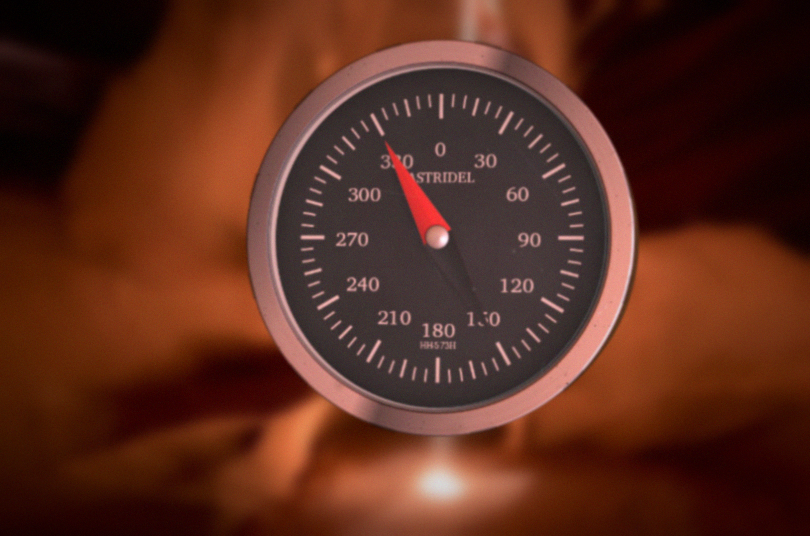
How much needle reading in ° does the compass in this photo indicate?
330 °
